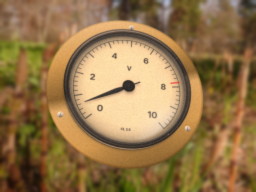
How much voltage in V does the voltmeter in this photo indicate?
0.6 V
